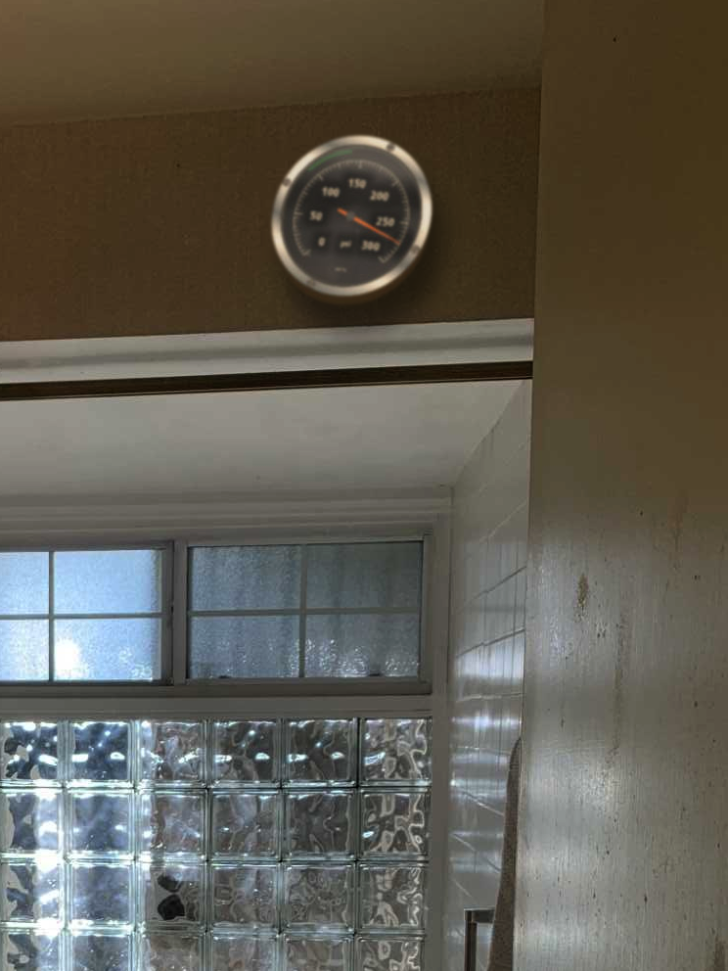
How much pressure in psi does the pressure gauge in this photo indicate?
275 psi
